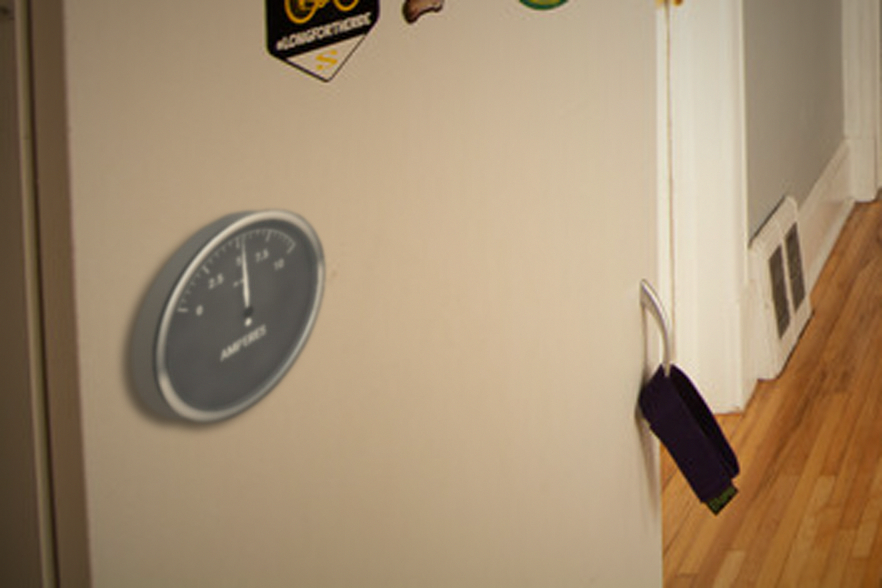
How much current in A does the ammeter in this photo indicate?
5 A
